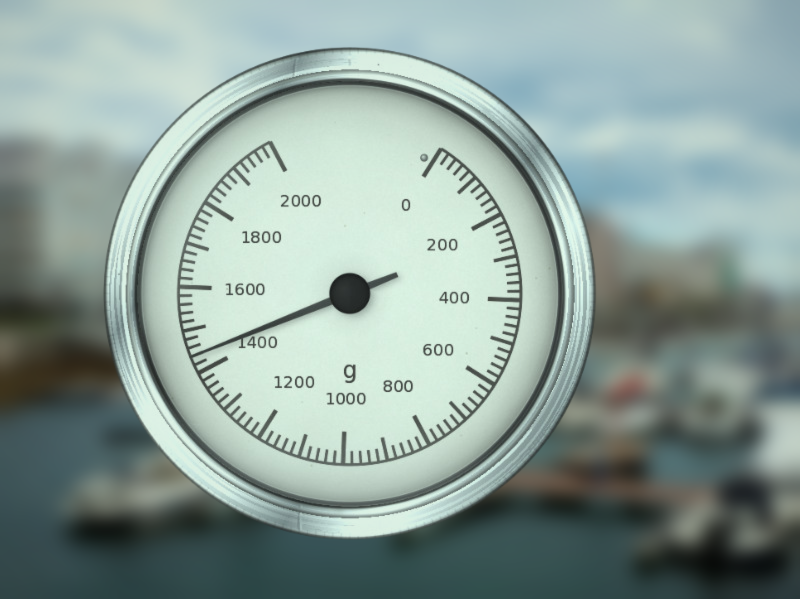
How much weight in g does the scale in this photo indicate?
1440 g
